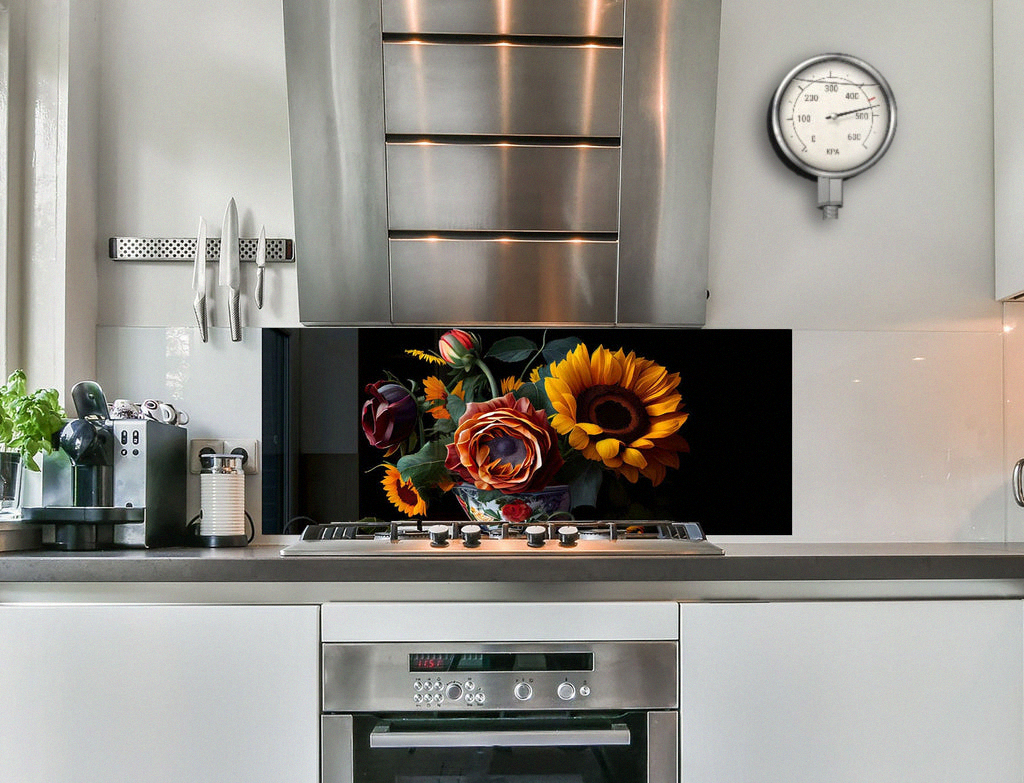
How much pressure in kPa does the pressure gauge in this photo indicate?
475 kPa
